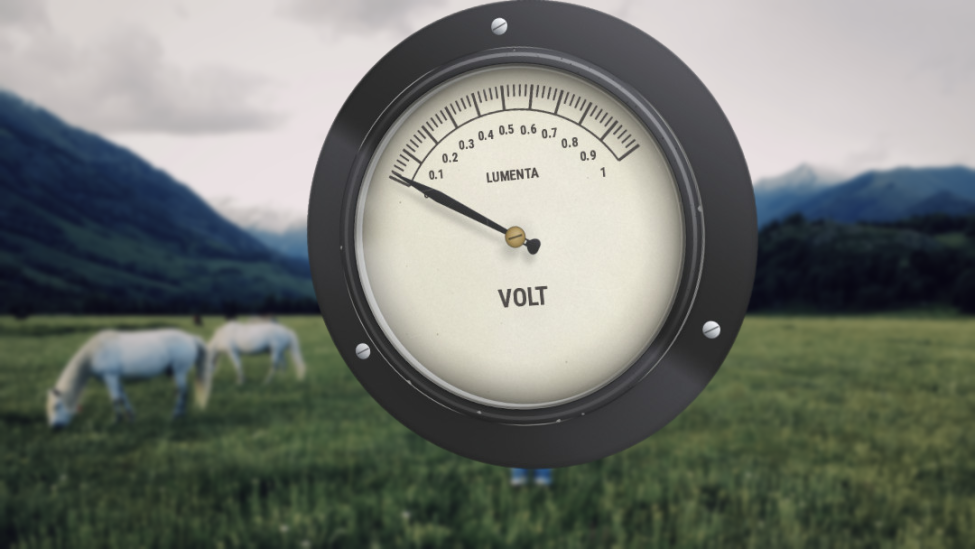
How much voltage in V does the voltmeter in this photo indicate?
0.02 V
